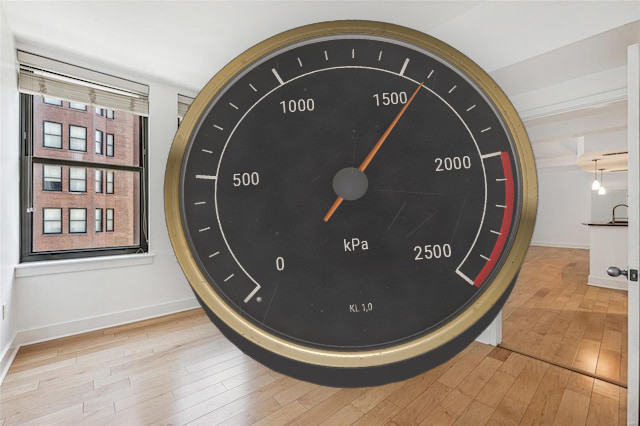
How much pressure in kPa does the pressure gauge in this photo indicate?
1600 kPa
